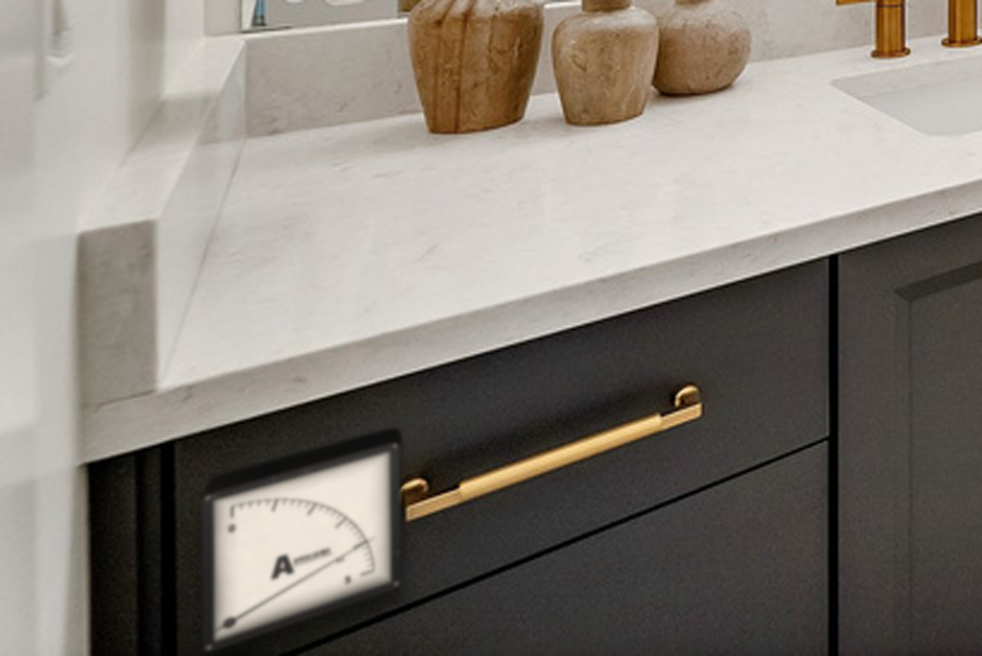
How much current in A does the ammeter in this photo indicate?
4 A
